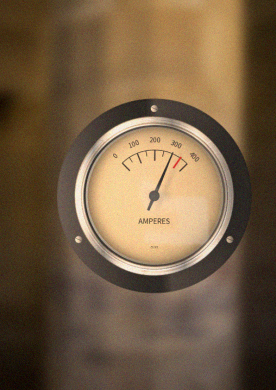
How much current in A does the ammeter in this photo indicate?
300 A
